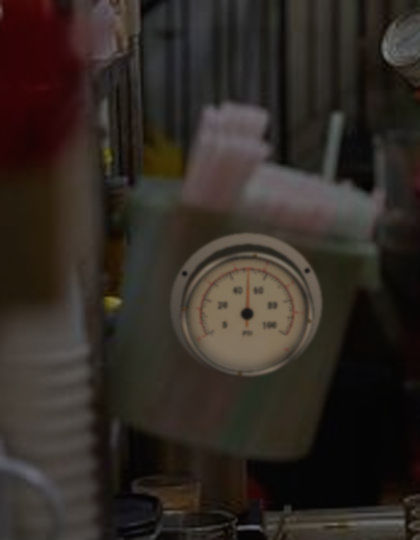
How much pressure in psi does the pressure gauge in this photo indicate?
50 psi
